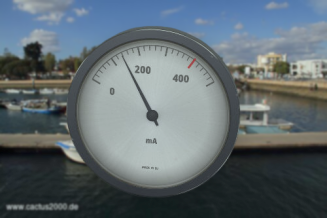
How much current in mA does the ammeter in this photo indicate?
140 mA
